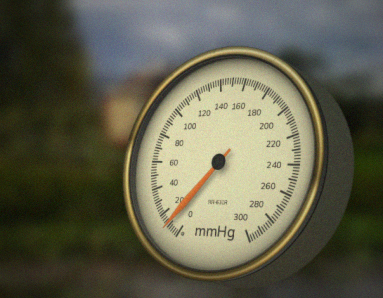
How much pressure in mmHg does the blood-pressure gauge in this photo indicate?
10 mmHg
